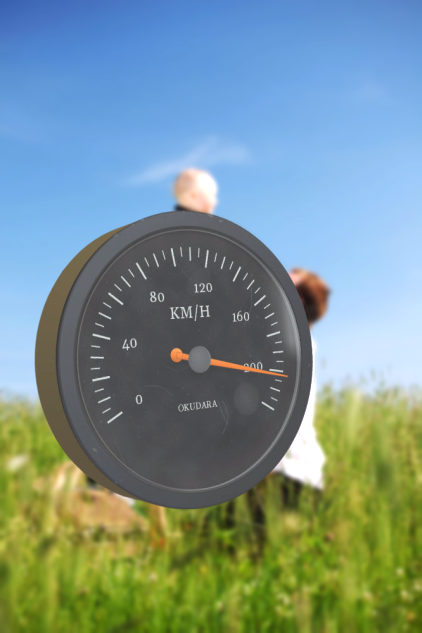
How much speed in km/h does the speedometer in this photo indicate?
202.5 km/h
